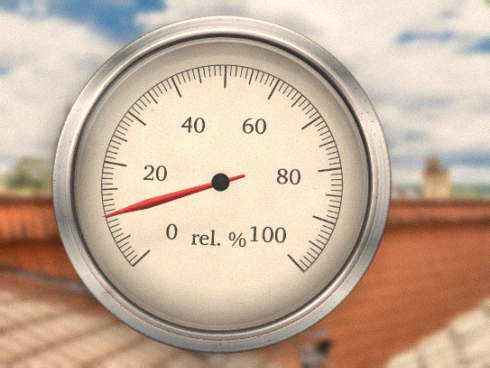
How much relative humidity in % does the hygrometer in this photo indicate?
10 %
